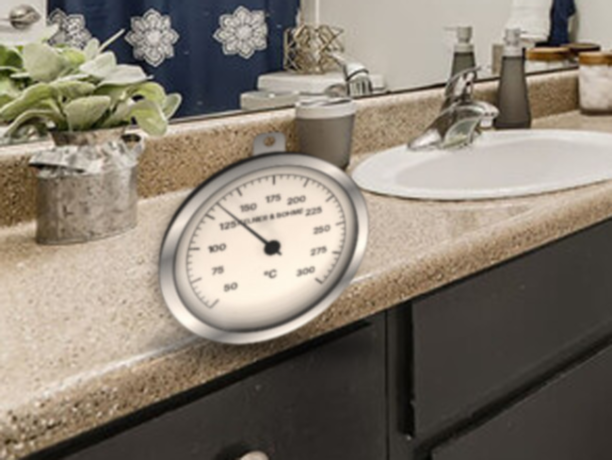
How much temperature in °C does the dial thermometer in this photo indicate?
135 °C
